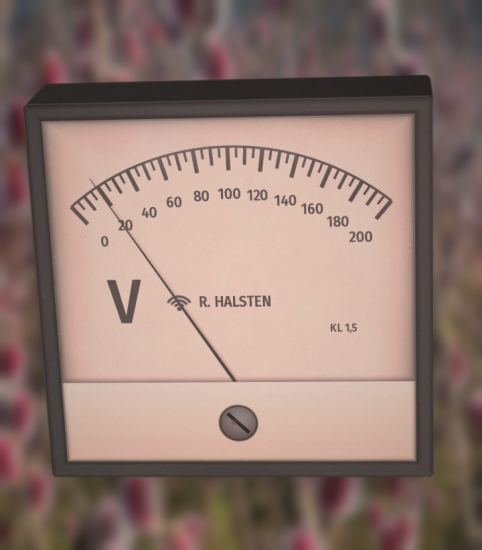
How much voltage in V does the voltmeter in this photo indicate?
20 V
